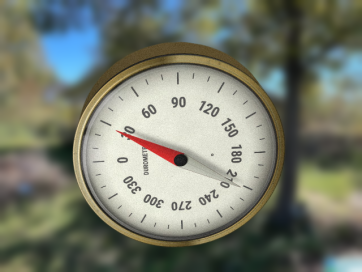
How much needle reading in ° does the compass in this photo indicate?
30 °
